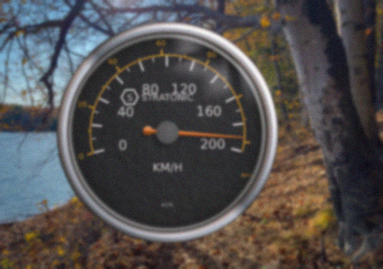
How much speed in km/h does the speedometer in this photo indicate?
190 km/h
